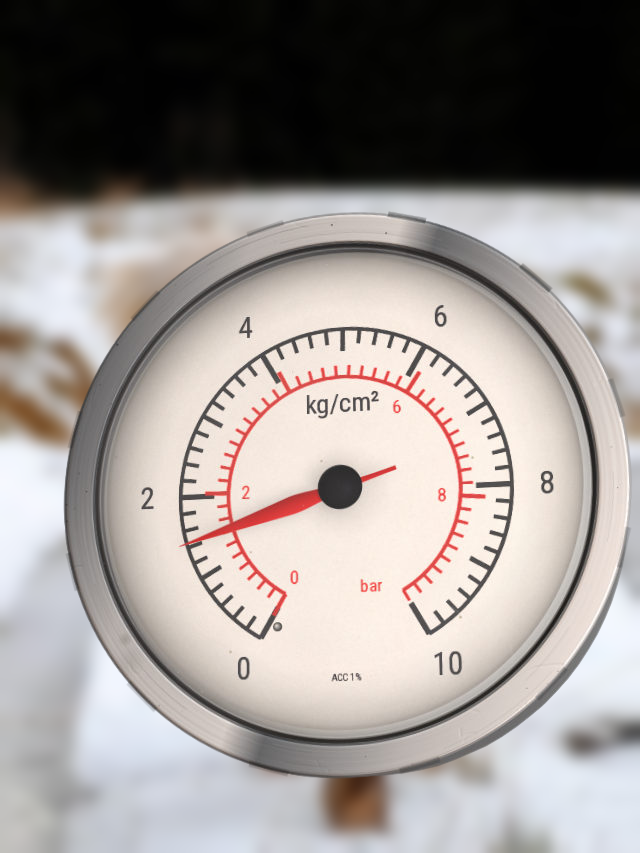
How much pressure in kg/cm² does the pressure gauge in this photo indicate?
1.4 kg/cm²
